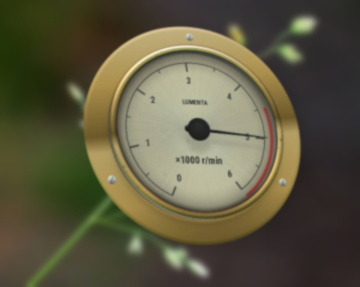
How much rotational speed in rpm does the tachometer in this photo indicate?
5000 rpm
